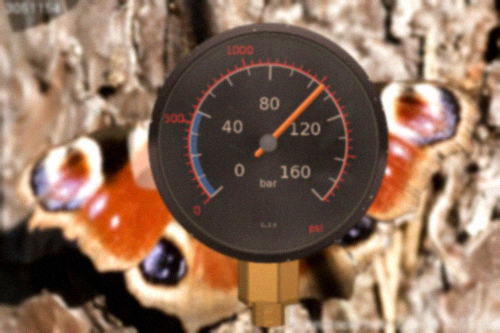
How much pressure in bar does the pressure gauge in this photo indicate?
105 bar
